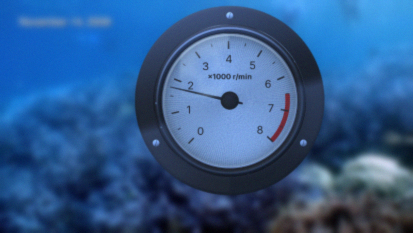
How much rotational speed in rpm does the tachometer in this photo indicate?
1750 rpm
